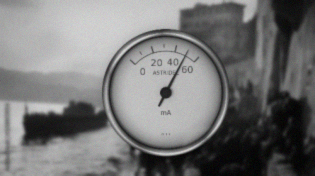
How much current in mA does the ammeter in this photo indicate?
50 mA
